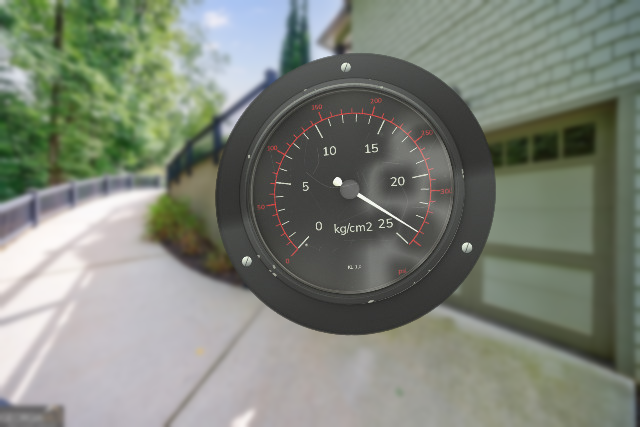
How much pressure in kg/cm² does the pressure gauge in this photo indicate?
24 kg/cm²
